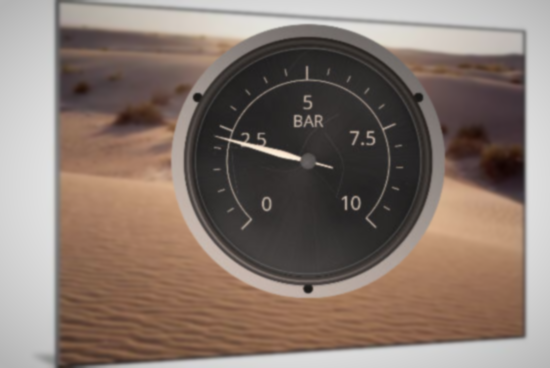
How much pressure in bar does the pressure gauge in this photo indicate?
2.25 bar
